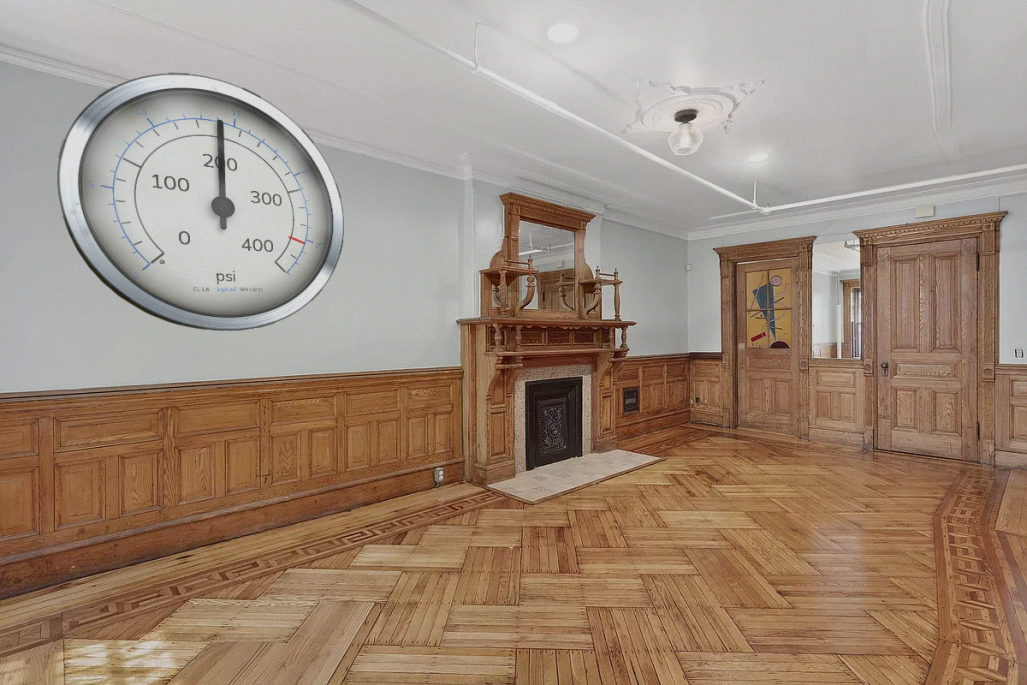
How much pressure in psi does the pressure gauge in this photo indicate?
200 psi
